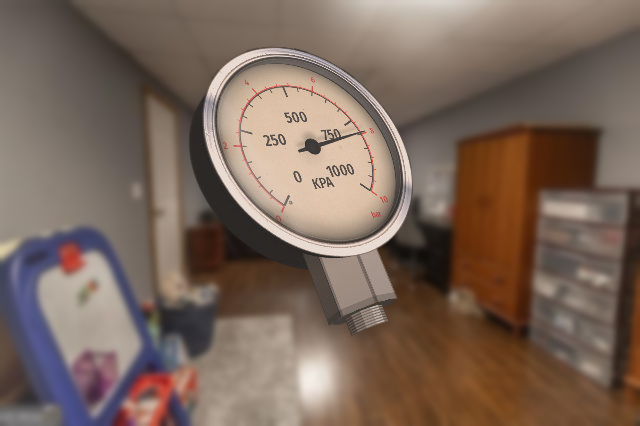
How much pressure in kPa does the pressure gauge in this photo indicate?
800 kPa
